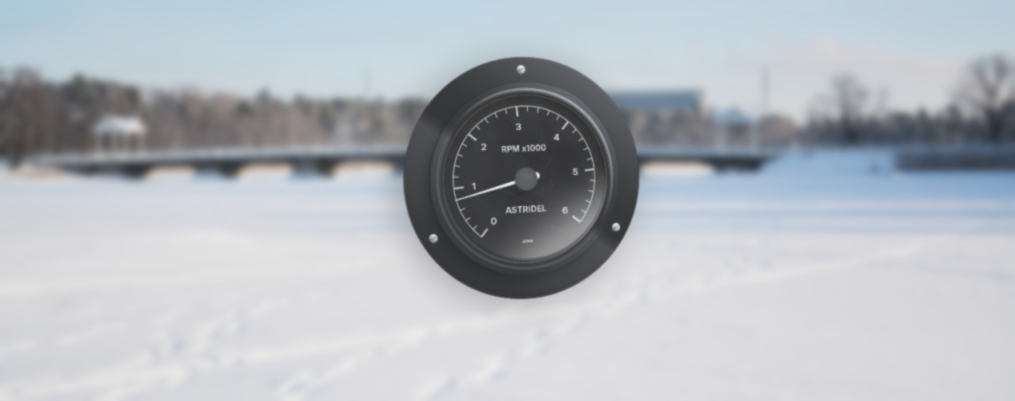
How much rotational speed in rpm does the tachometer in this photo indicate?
800 rpm
